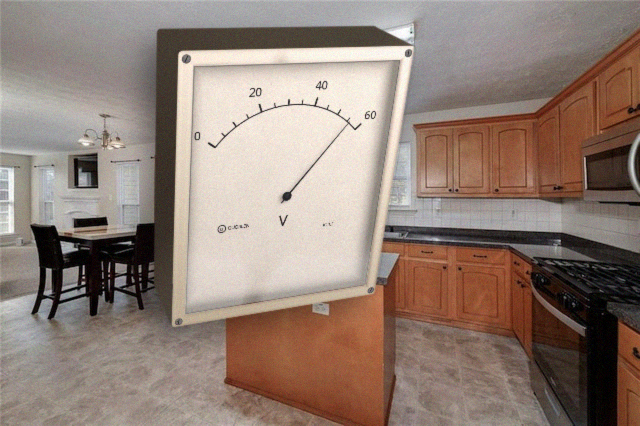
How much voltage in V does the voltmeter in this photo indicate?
55 V
